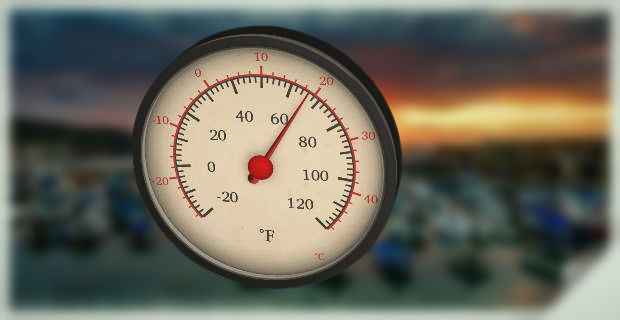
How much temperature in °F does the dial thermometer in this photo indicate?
66 °F
